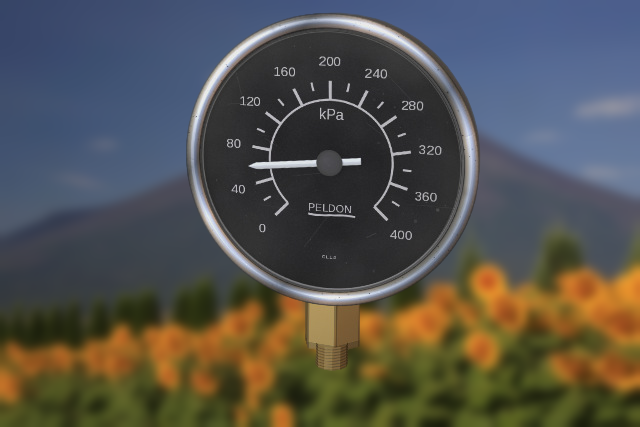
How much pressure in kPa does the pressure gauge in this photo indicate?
60 kPa
